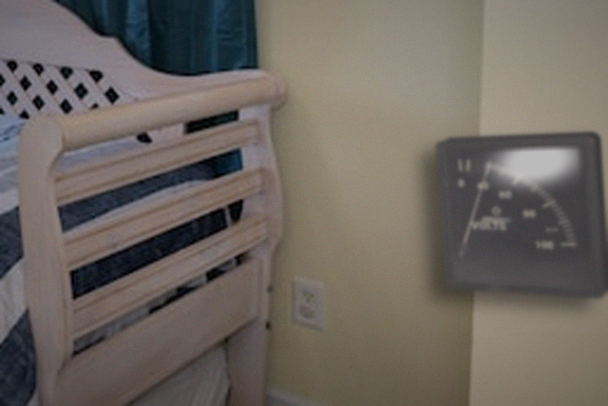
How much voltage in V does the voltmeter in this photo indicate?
40 V
